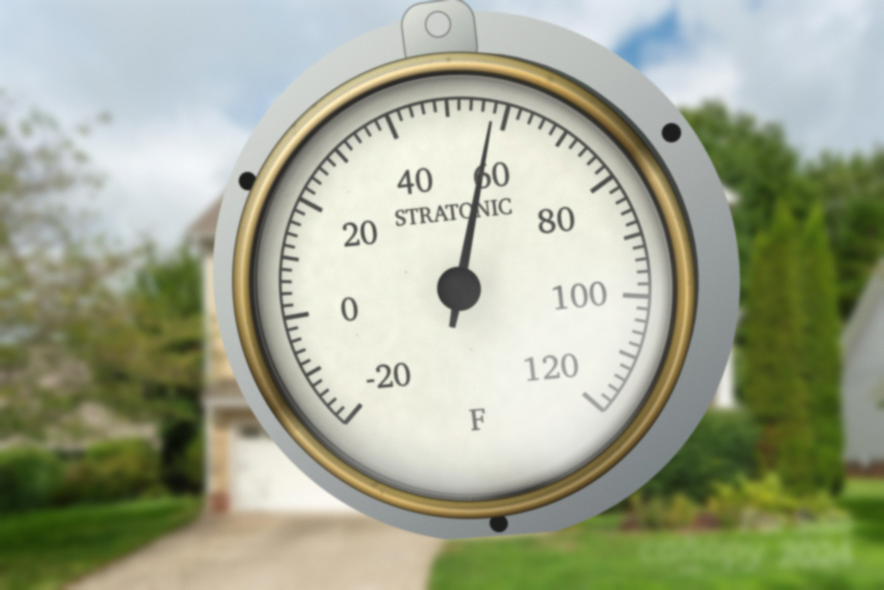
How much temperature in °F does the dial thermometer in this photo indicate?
58 °F
